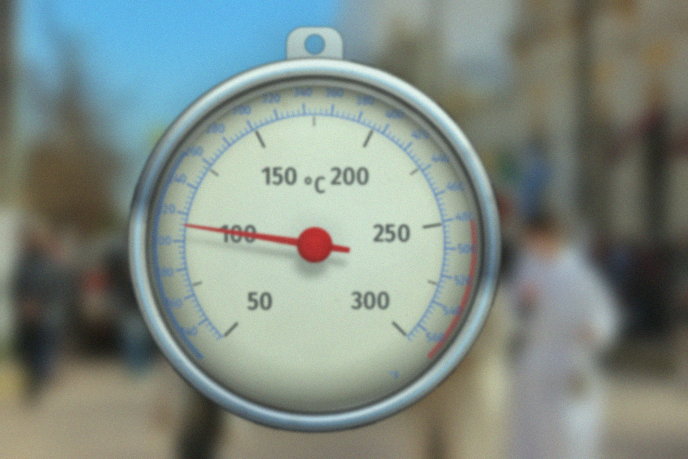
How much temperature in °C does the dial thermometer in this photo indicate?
100 °C
